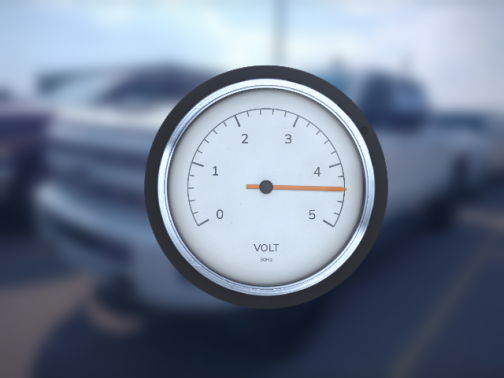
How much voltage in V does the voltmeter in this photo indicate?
4.4 V
